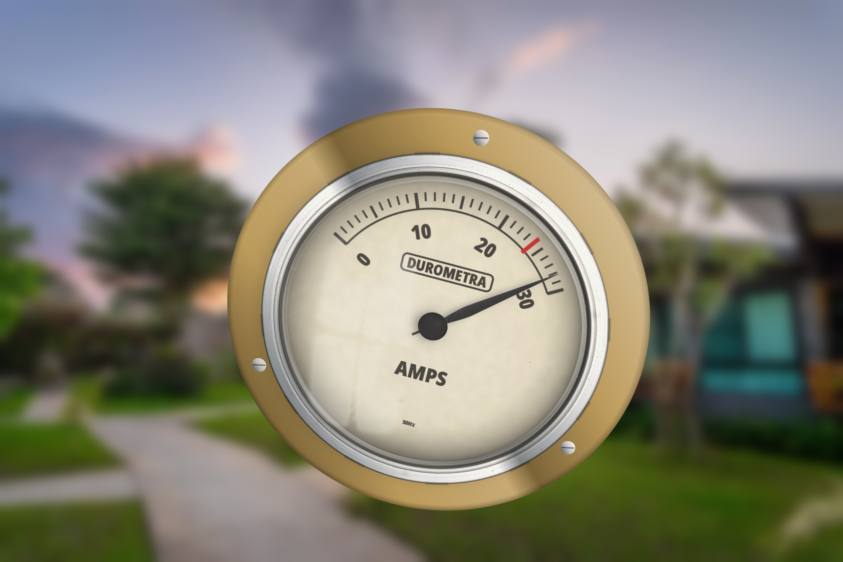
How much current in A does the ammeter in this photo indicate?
28 A
